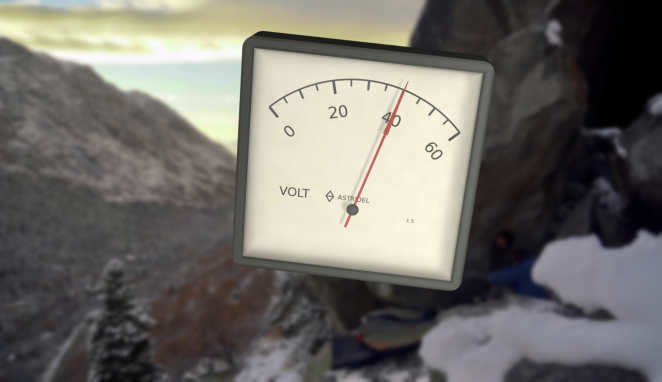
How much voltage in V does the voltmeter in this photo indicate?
40 V
